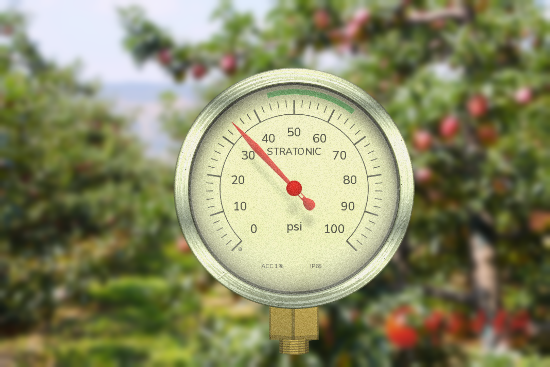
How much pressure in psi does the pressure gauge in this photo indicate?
34 psi
